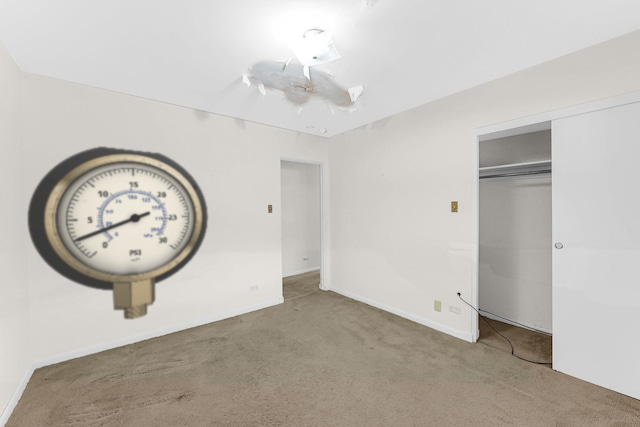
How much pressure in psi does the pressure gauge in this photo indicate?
2.5 psi
